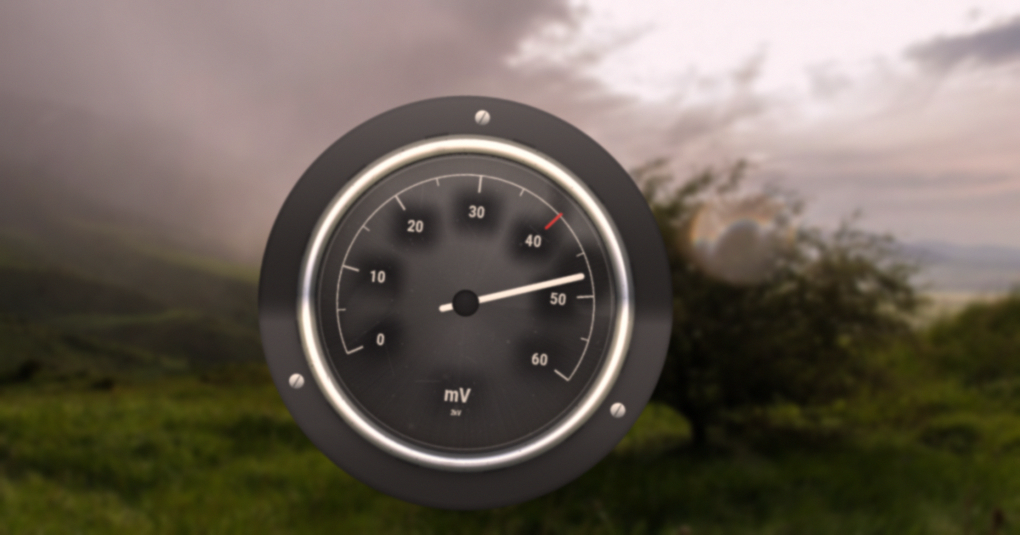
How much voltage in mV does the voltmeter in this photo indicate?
47.5 mV
